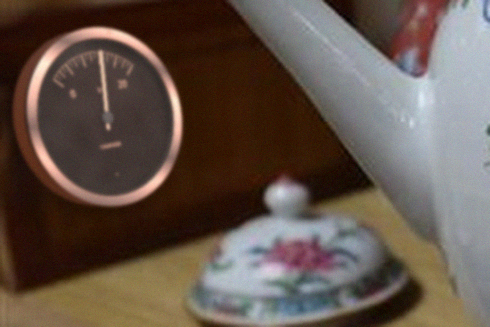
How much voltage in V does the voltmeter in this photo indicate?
12 V
